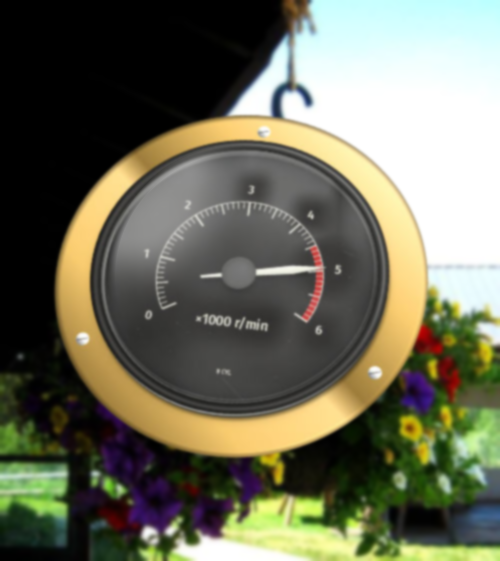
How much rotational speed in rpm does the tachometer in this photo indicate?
5000 rpm
